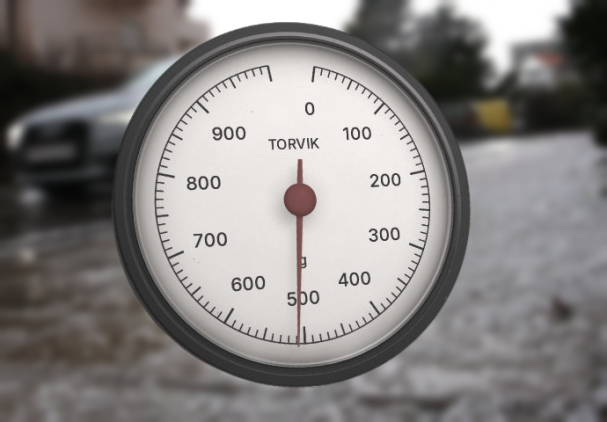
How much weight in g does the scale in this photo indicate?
510 g
